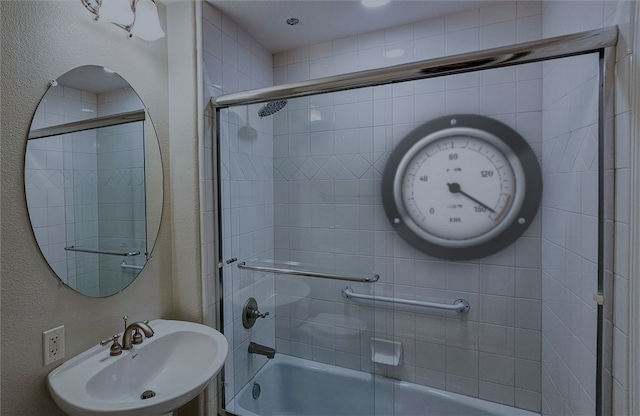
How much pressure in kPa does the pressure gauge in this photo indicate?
155 kPa
